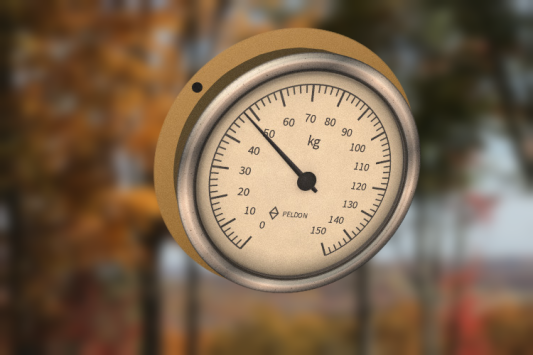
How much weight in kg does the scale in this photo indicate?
48 kg
